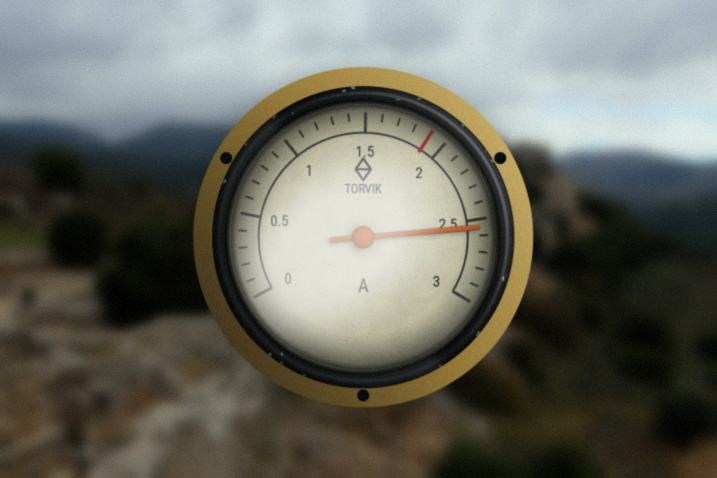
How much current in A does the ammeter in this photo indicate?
2.55 A
